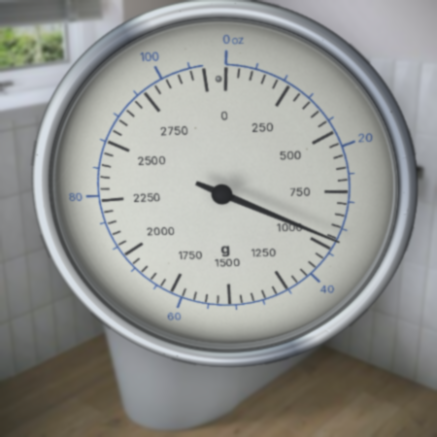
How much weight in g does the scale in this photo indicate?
950 g
